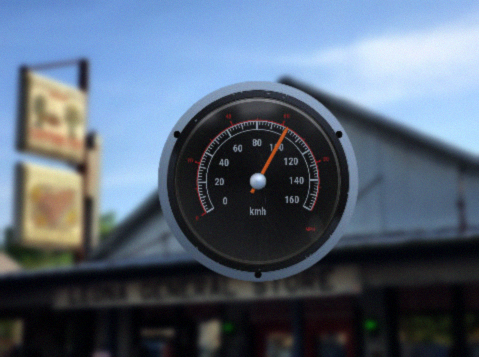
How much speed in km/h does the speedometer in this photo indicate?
100 km/h
